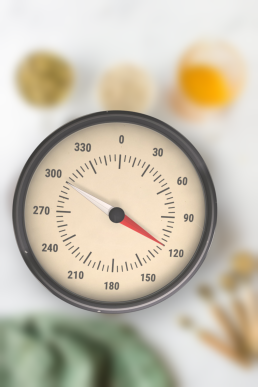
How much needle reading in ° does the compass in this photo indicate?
120 °
